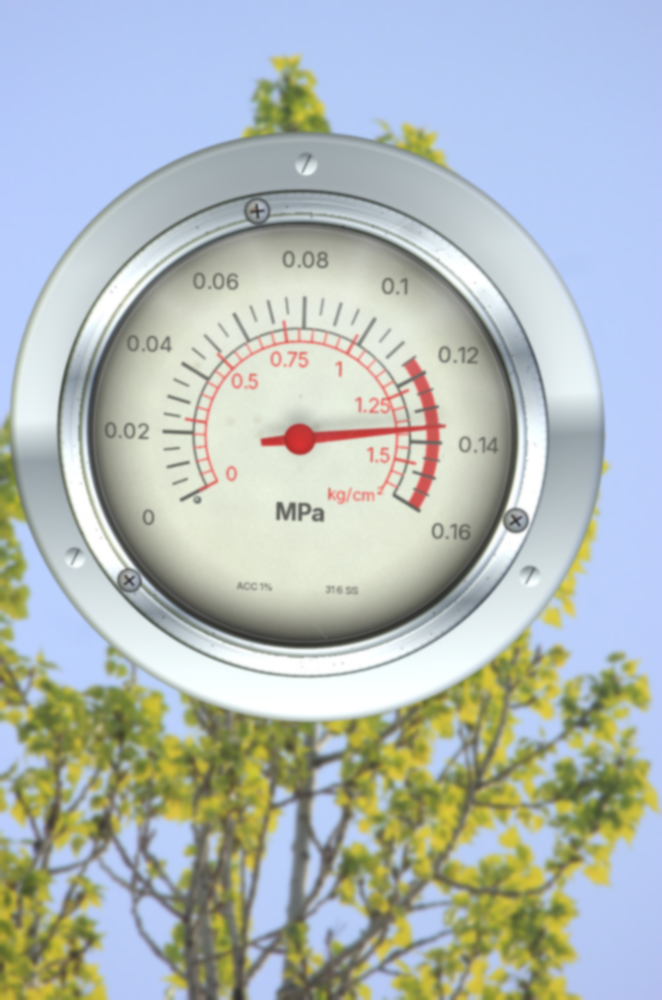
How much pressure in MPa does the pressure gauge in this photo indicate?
0.135 MPa
